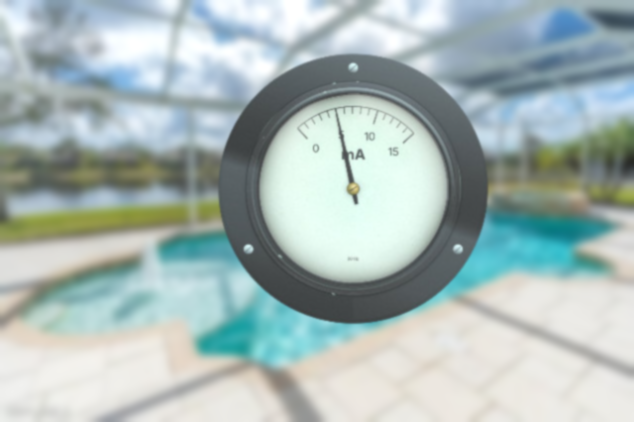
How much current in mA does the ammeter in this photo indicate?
5 mA
